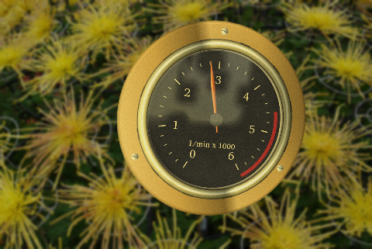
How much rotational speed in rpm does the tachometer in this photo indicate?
2800 rpm
